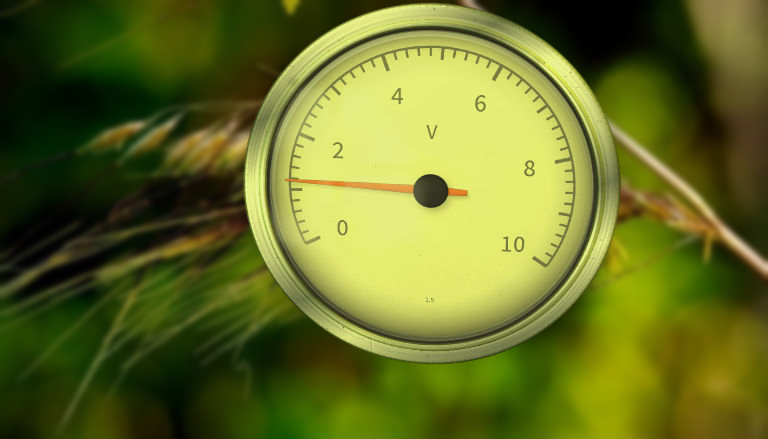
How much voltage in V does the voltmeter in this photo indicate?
1.2 V
